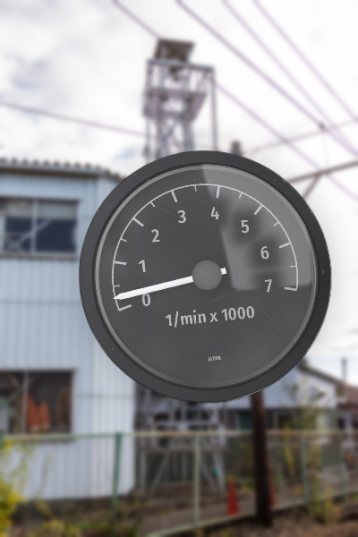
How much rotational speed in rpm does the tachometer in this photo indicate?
250 rpm
